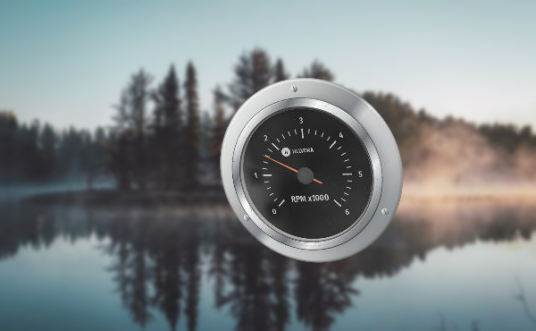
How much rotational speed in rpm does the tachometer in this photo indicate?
1600 rpm
